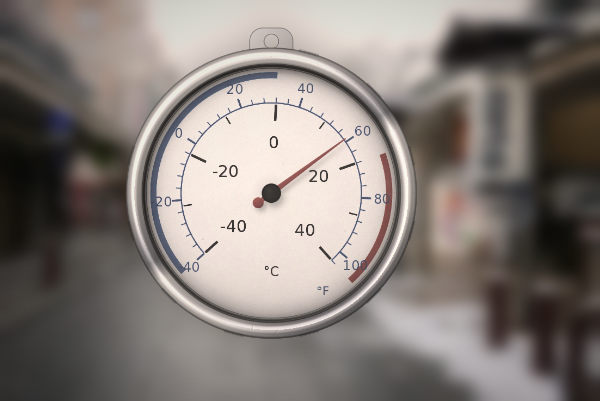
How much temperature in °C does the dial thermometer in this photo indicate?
15 °C
